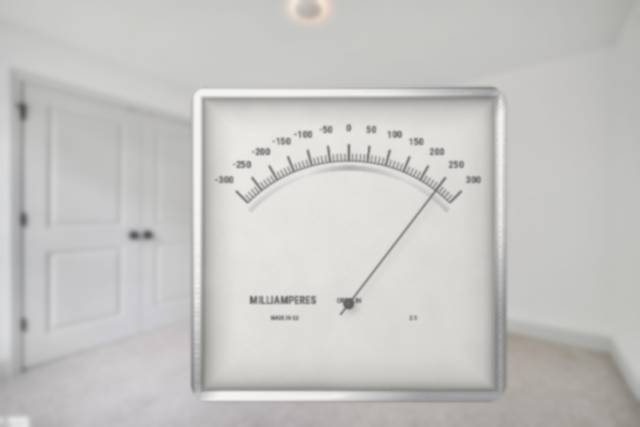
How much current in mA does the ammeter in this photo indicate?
250 mA
